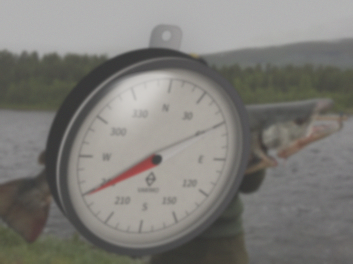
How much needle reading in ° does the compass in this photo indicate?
240 °
